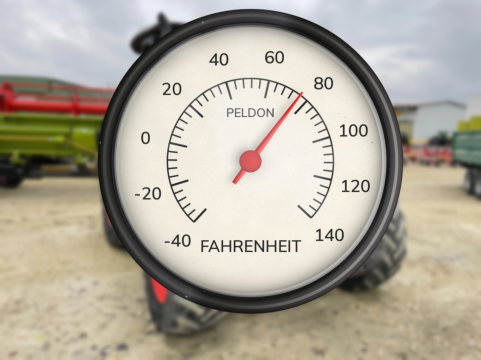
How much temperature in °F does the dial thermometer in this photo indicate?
76 °F
